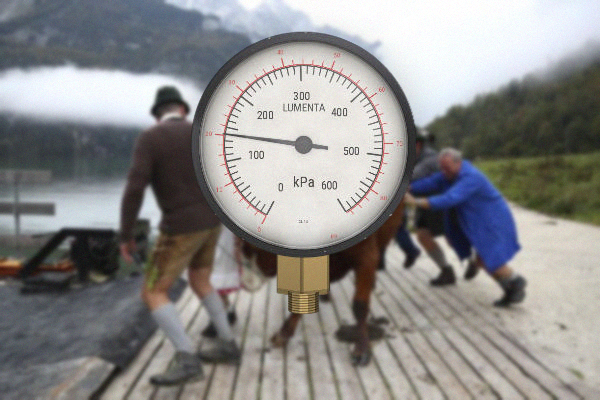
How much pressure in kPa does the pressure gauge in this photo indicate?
140 kPa
